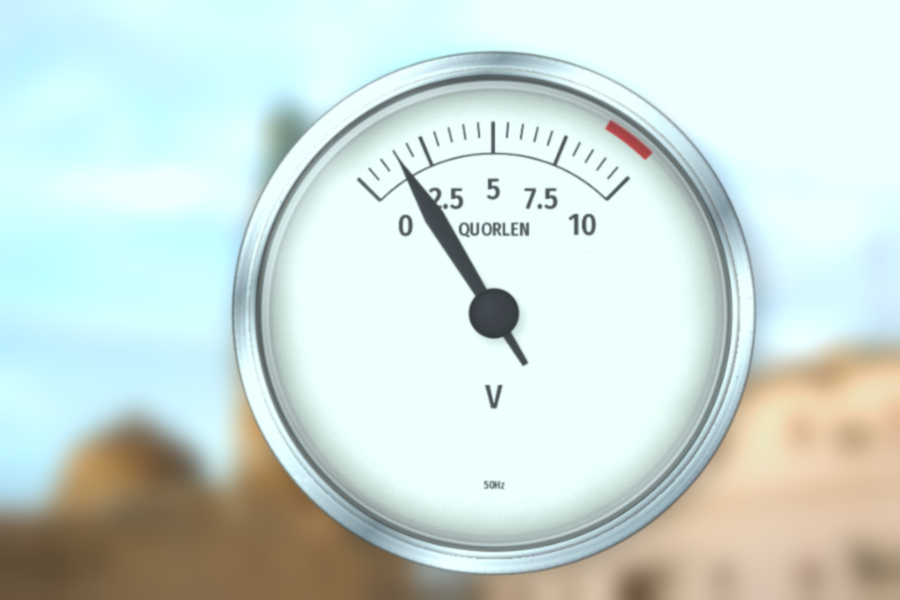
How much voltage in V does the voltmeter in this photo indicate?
1.5 V
